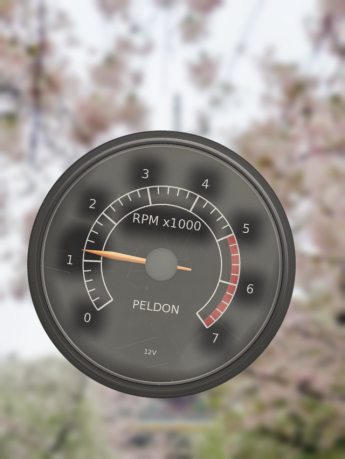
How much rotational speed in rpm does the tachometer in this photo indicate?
1200 rpm
